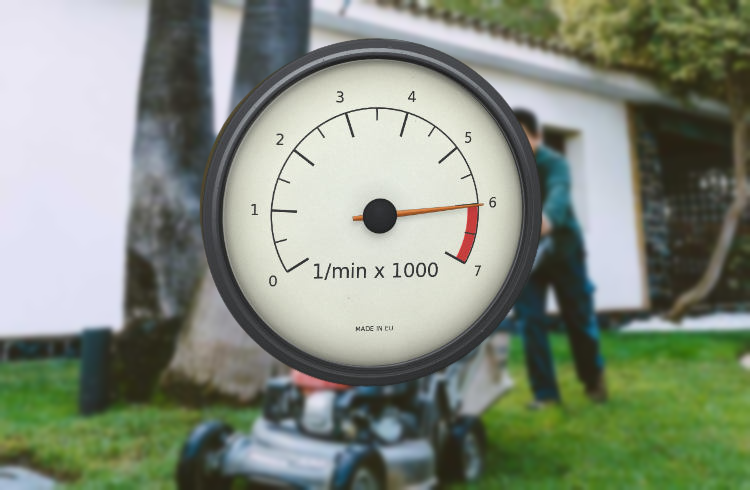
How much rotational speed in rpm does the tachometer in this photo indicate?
6000 rpm
